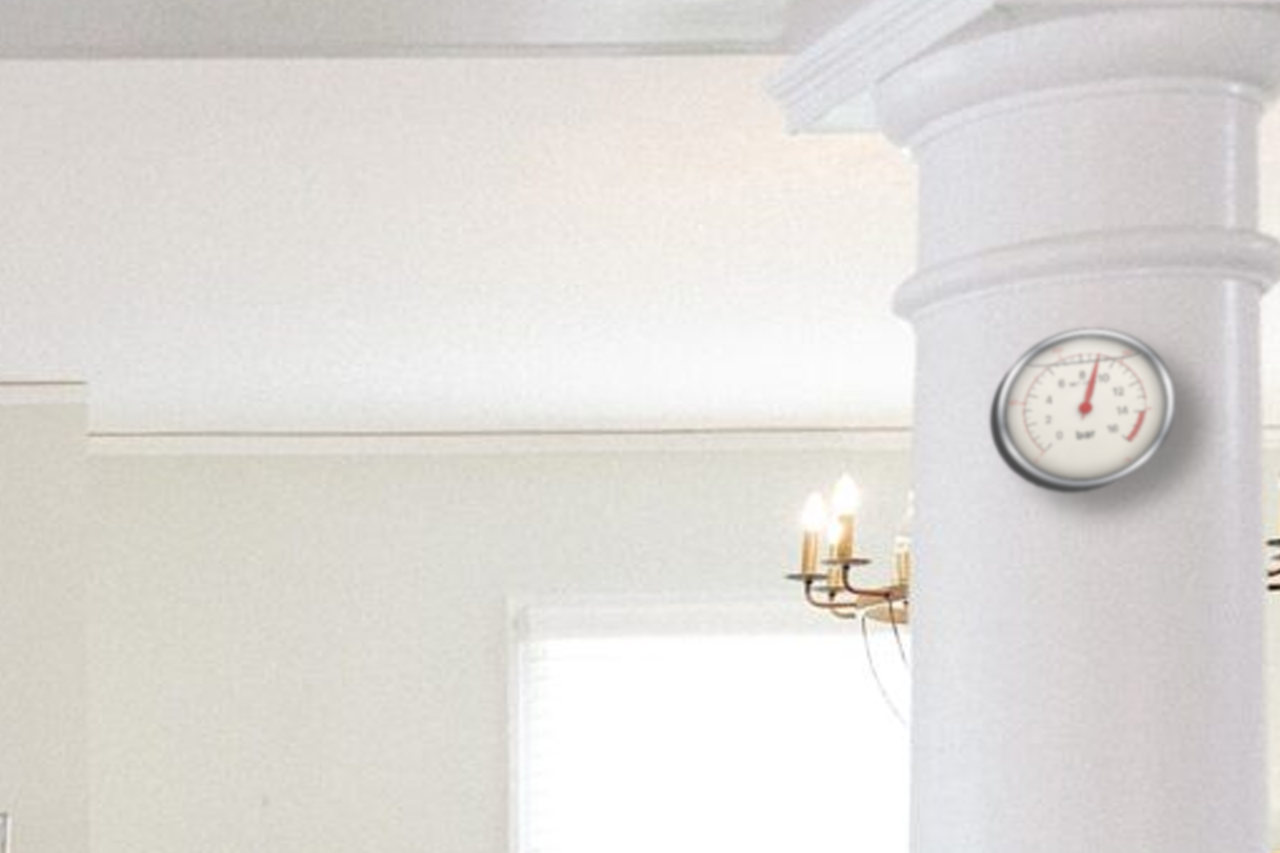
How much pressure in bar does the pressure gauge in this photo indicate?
9 bar
